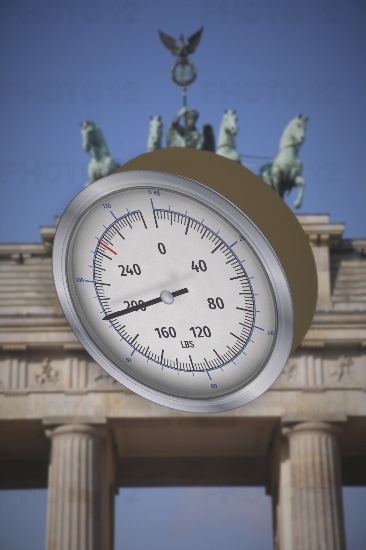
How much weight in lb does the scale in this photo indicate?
200 lb
